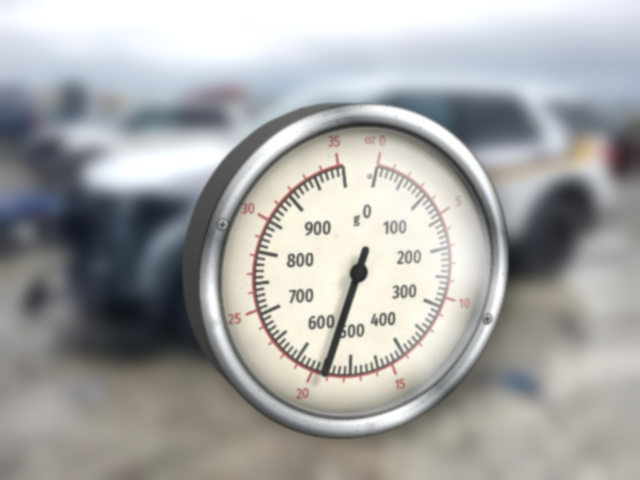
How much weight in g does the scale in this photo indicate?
550 g
